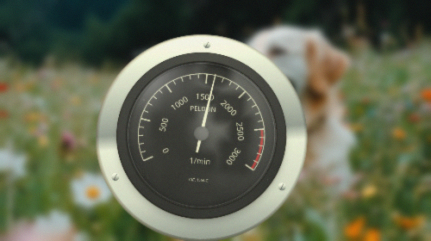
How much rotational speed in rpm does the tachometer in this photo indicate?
1600 rpm
